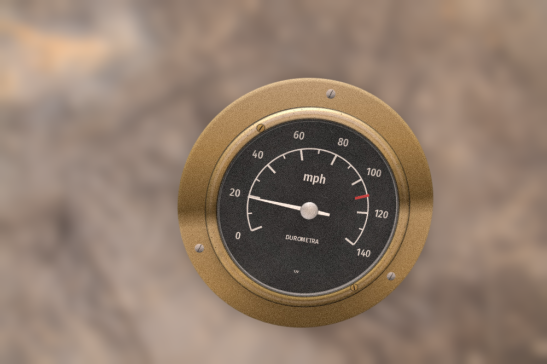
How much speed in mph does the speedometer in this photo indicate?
20 mph
